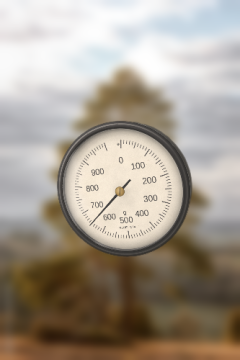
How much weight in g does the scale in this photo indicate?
650 g
